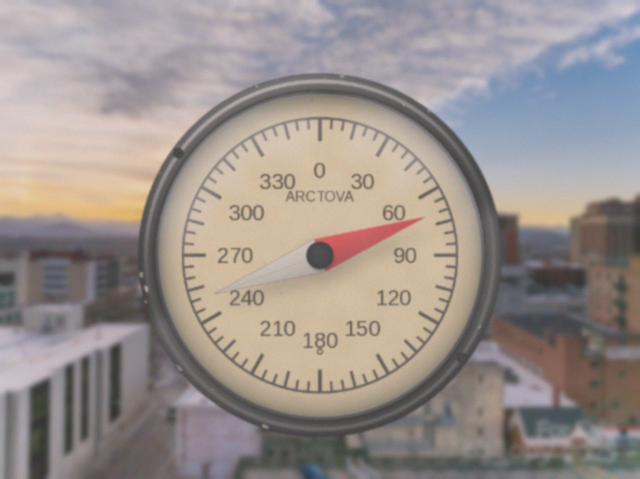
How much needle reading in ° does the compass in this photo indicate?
70 °
